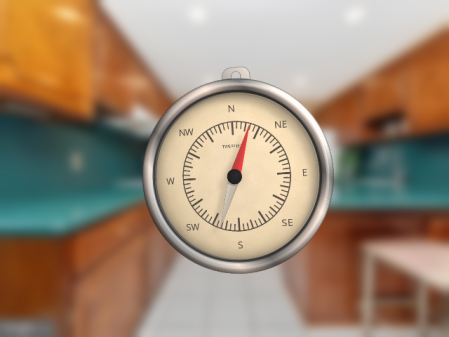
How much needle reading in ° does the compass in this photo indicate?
20 °
